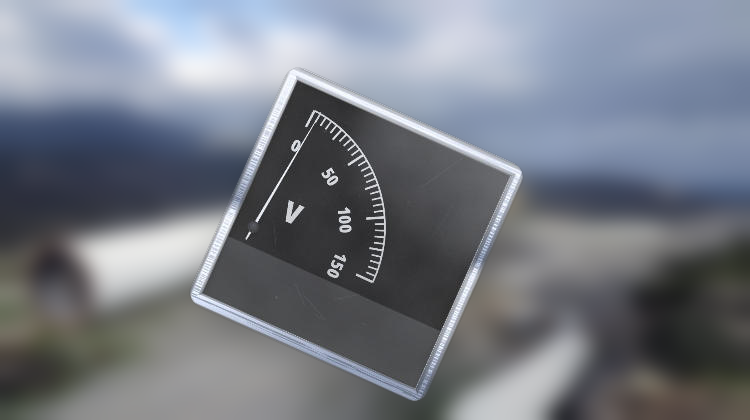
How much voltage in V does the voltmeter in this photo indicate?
5 V
